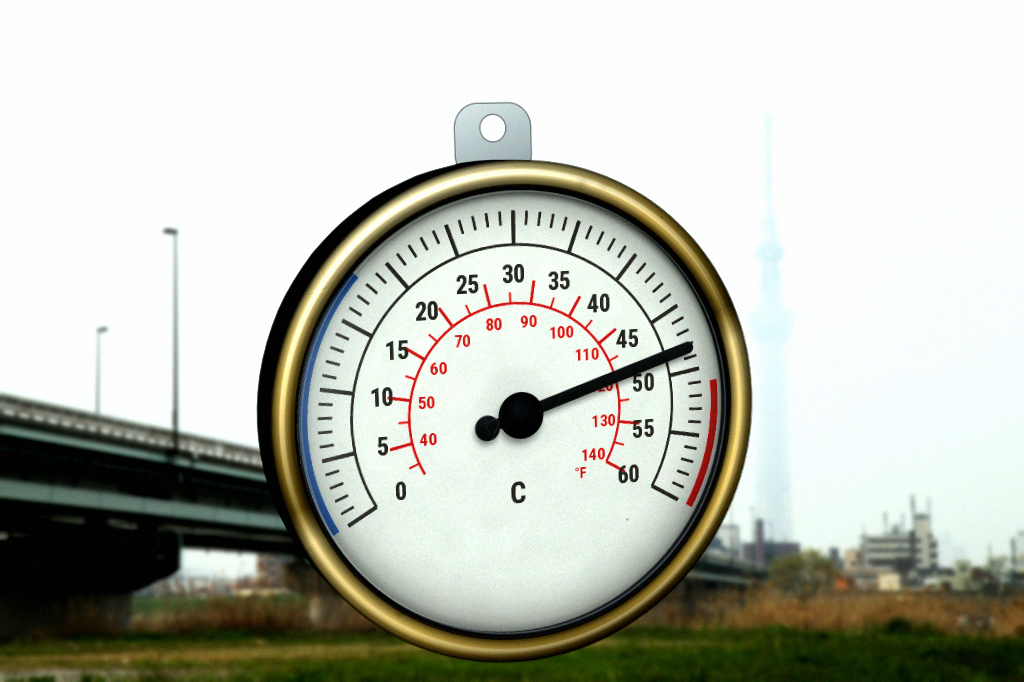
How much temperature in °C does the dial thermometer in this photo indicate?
48 °C
